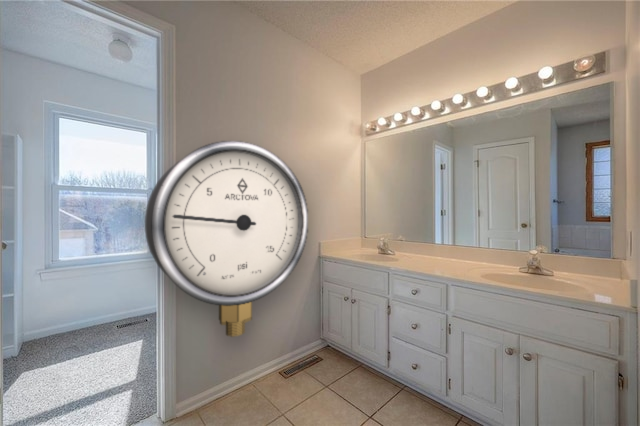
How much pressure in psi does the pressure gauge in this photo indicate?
3 psi
